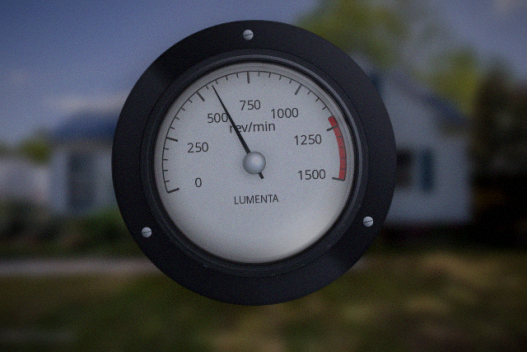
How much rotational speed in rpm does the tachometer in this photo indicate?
575 rpm
